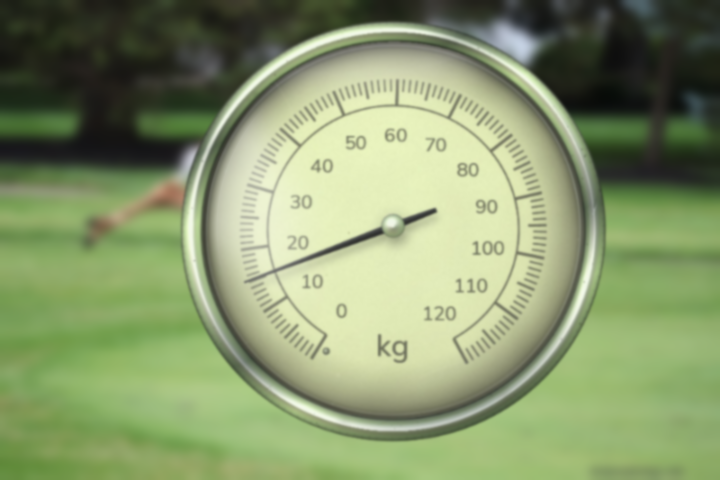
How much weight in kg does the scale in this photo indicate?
15 kg
